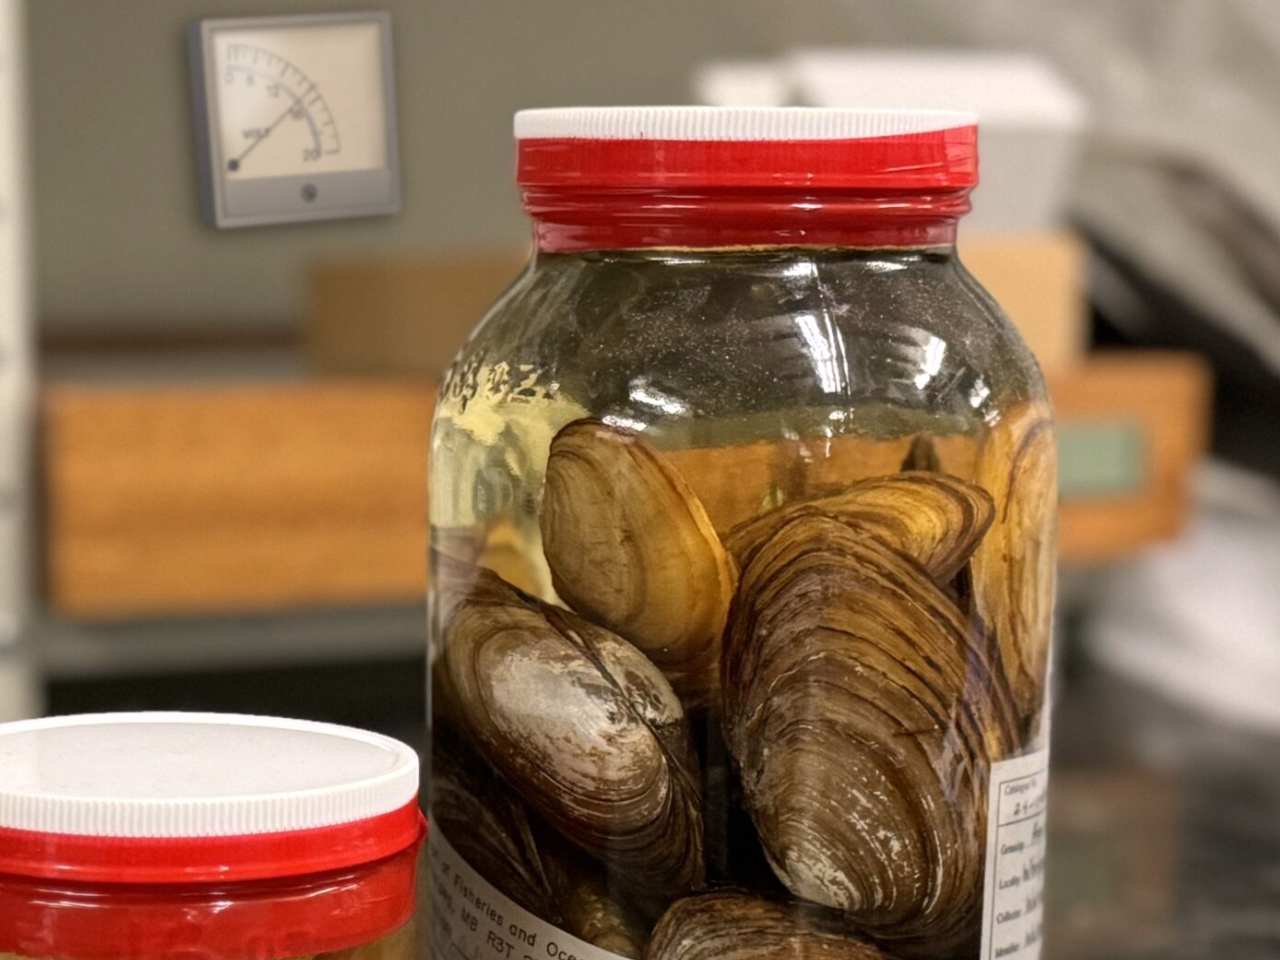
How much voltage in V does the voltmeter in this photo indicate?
15 V
